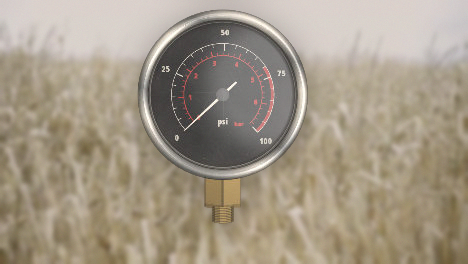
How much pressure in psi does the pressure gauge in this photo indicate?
0 psi
